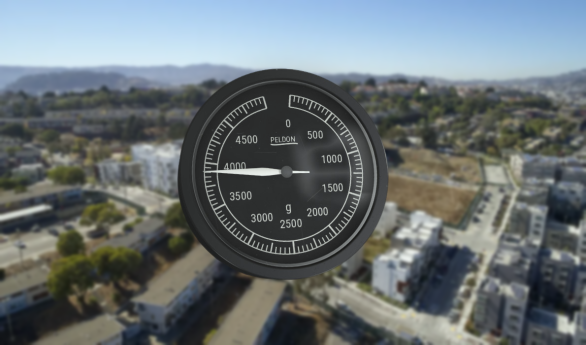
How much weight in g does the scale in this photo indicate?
3900 g
